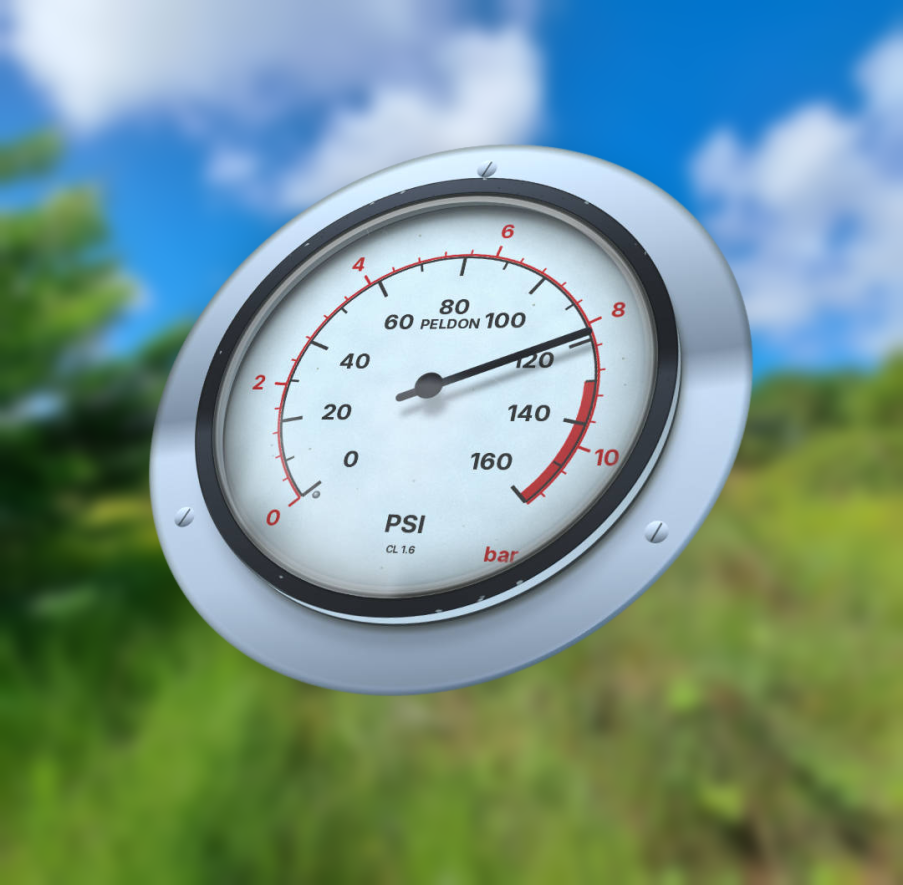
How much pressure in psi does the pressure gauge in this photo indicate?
120 psi
